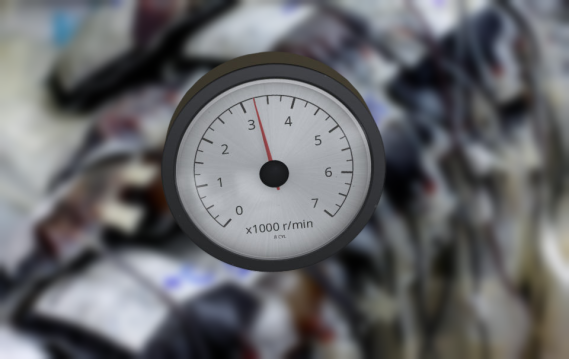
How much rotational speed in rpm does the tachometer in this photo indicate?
3250 rpm
